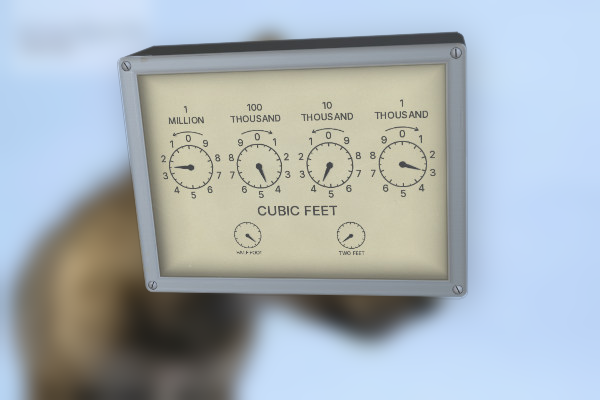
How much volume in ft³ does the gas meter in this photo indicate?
244300 ft³
